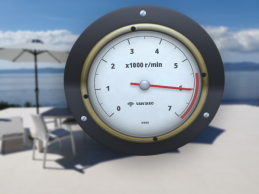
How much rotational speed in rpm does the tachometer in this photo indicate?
6000 rpm
